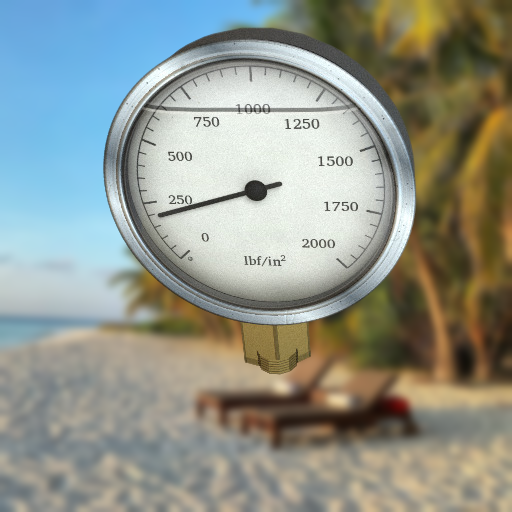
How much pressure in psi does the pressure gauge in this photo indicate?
200 psi
